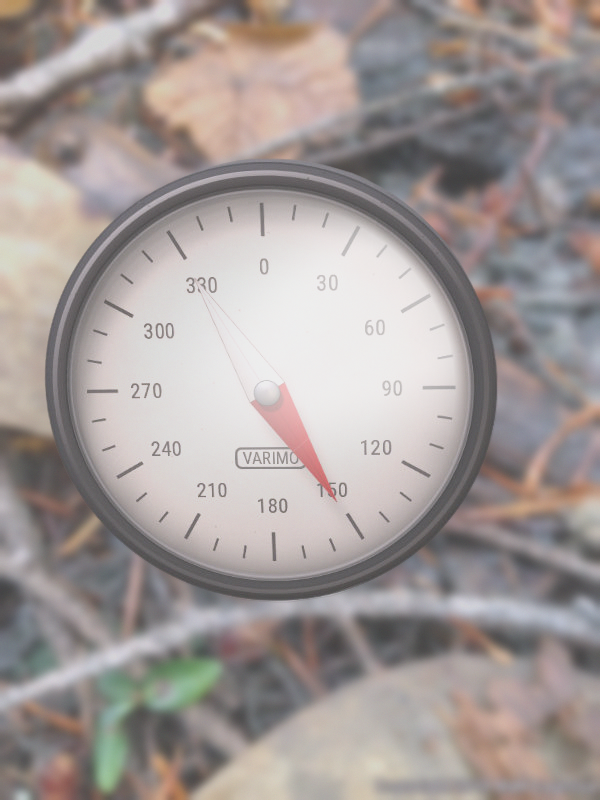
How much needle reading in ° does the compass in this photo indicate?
150 °
